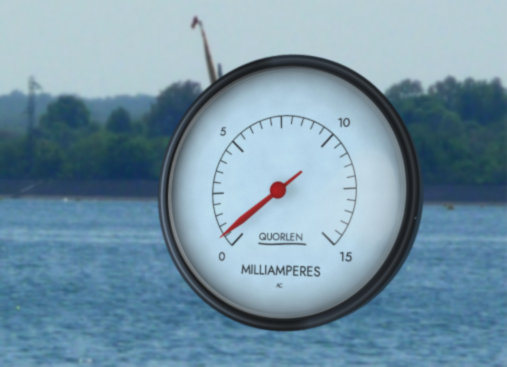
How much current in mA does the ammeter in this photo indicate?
0.5 mA
